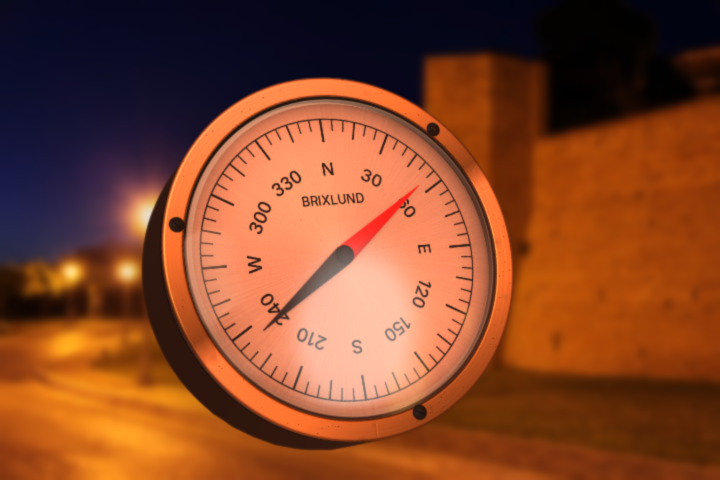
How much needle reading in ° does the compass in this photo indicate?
55 °
